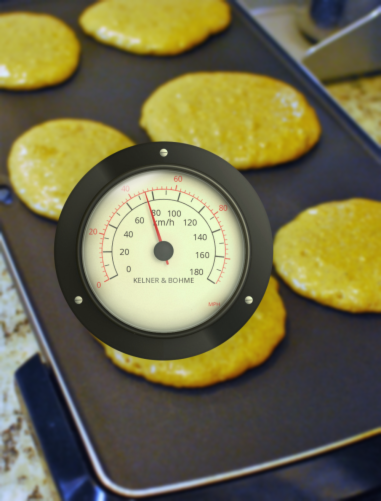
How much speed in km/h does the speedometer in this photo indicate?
75 km/h
